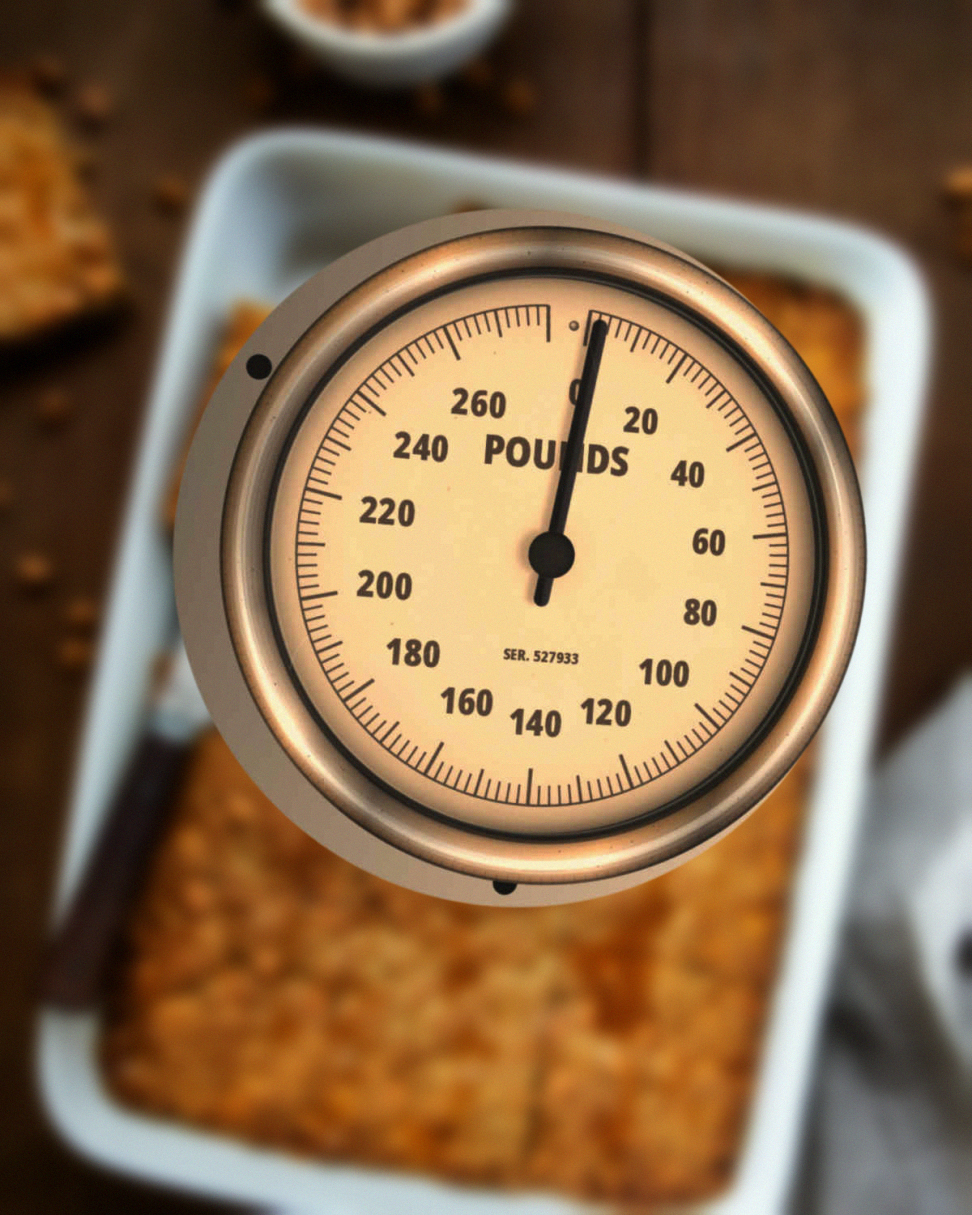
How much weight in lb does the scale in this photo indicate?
2 lb
